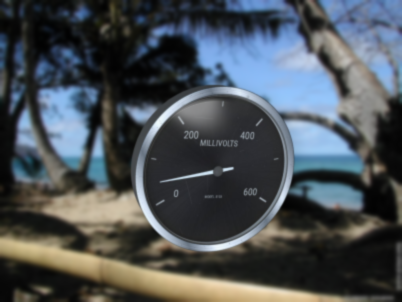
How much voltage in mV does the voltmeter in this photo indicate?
50 mV
